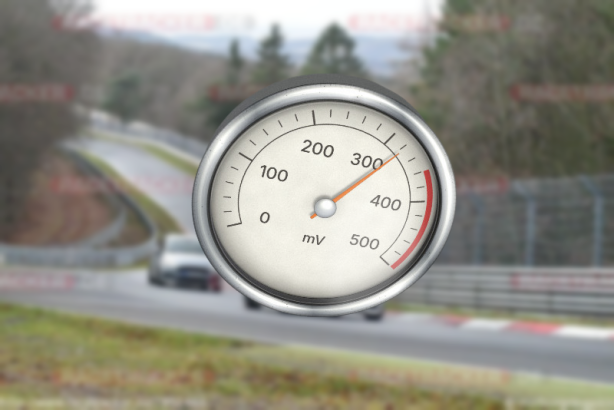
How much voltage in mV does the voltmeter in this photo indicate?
320 mV
